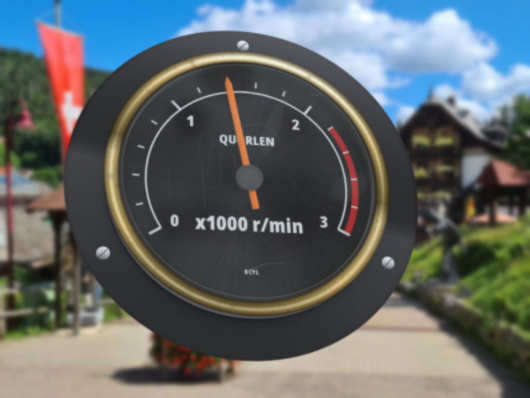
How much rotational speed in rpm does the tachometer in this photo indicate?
1400 rpm
